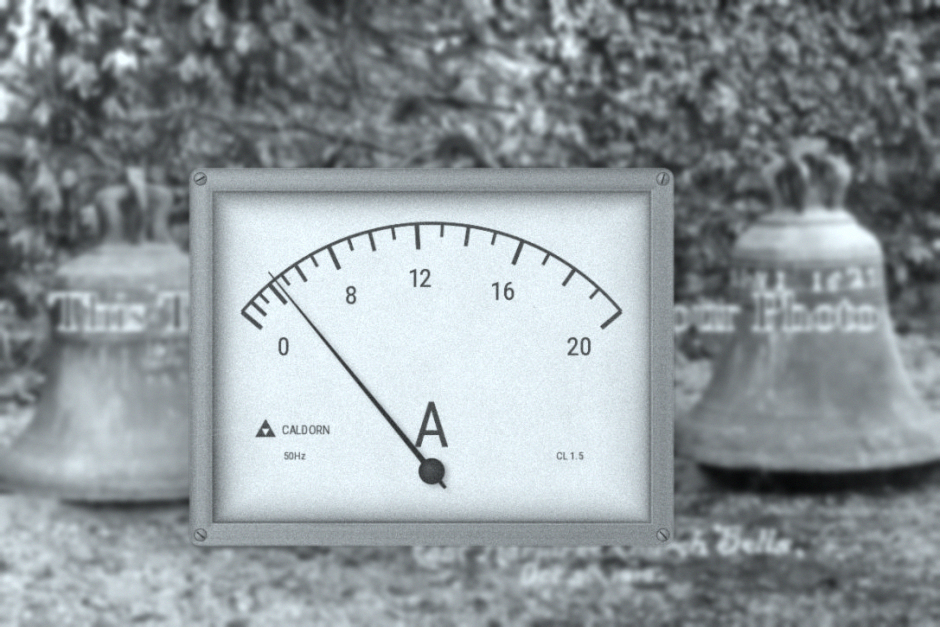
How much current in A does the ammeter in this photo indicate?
4.5 A
